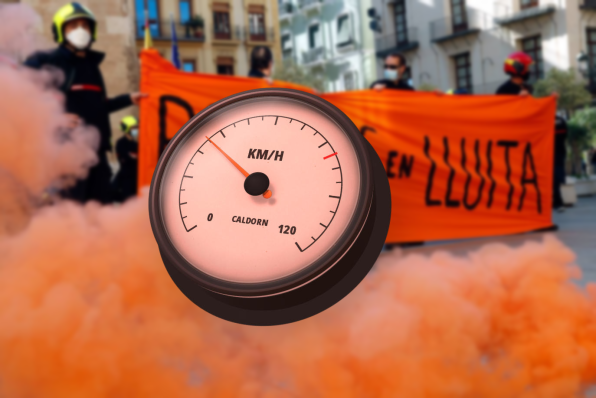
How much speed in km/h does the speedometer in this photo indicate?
35 km/h
